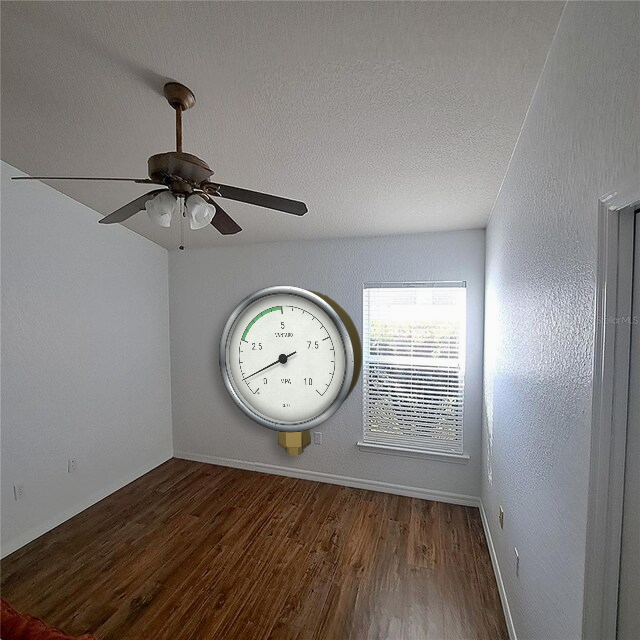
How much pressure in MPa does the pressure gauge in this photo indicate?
0.75 MPa
